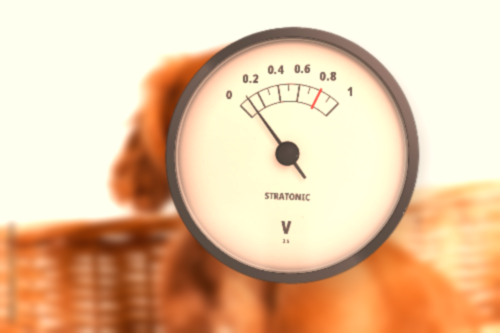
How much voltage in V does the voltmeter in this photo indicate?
0.1 V
